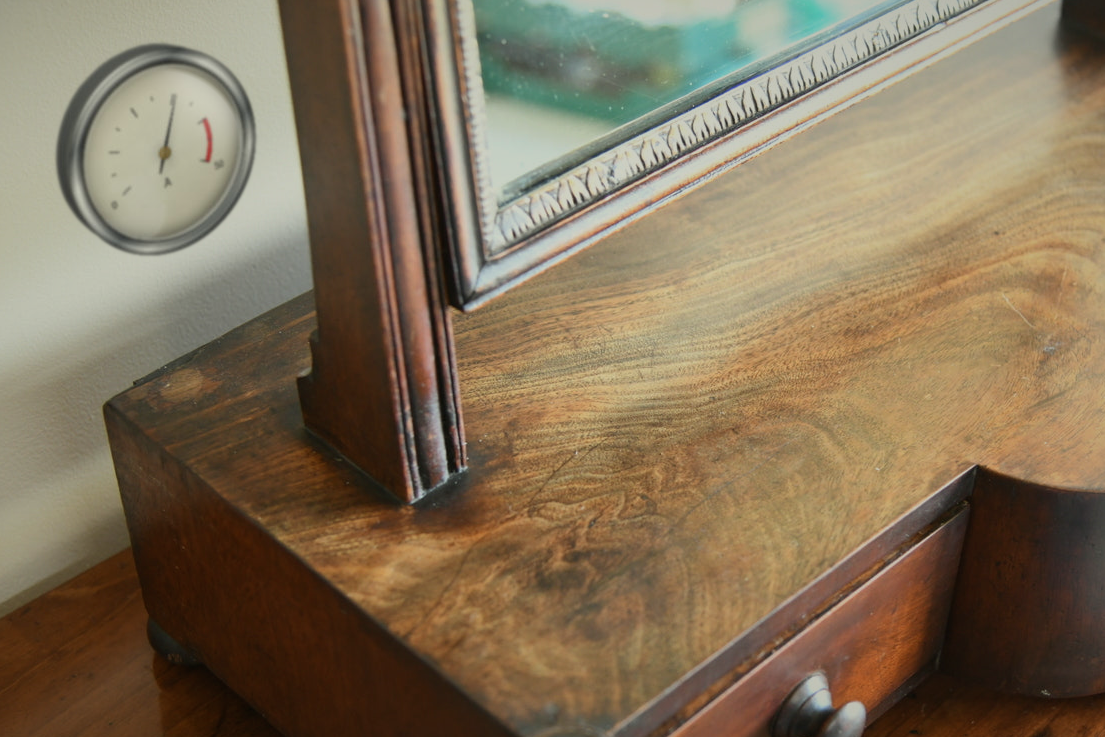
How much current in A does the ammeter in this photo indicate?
30 A
